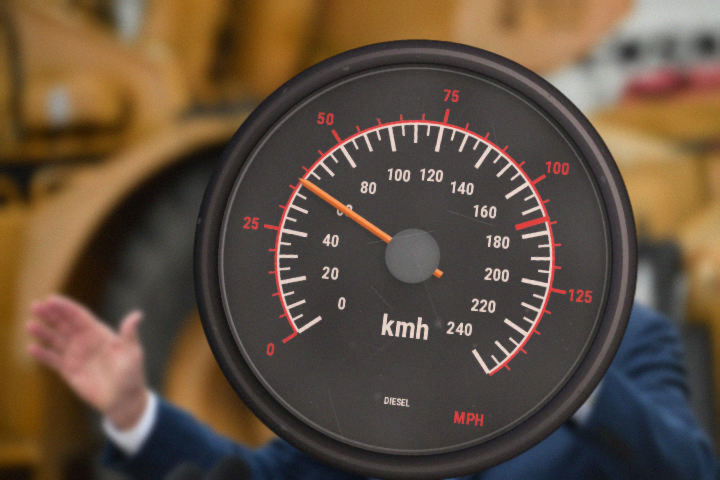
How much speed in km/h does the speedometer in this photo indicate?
60 km/h
